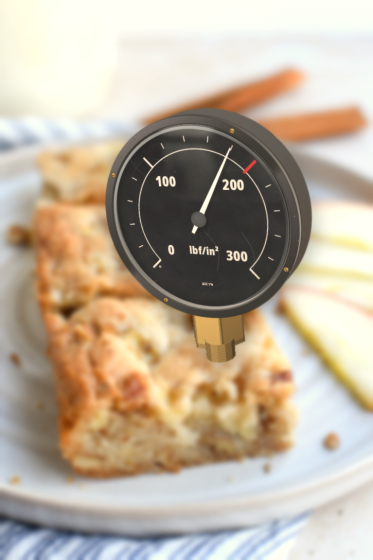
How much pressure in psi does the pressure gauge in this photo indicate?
180 psi
